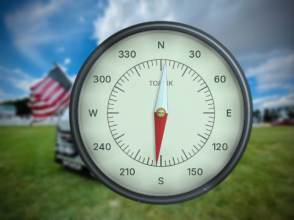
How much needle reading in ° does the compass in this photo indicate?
185 °
